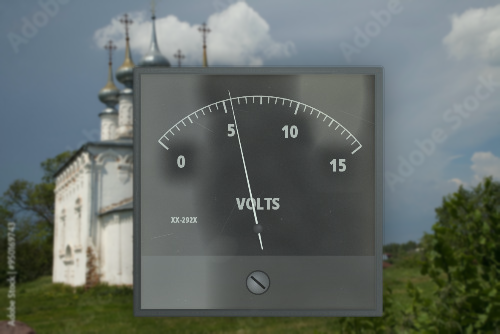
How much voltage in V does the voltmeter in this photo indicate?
5.5 V
